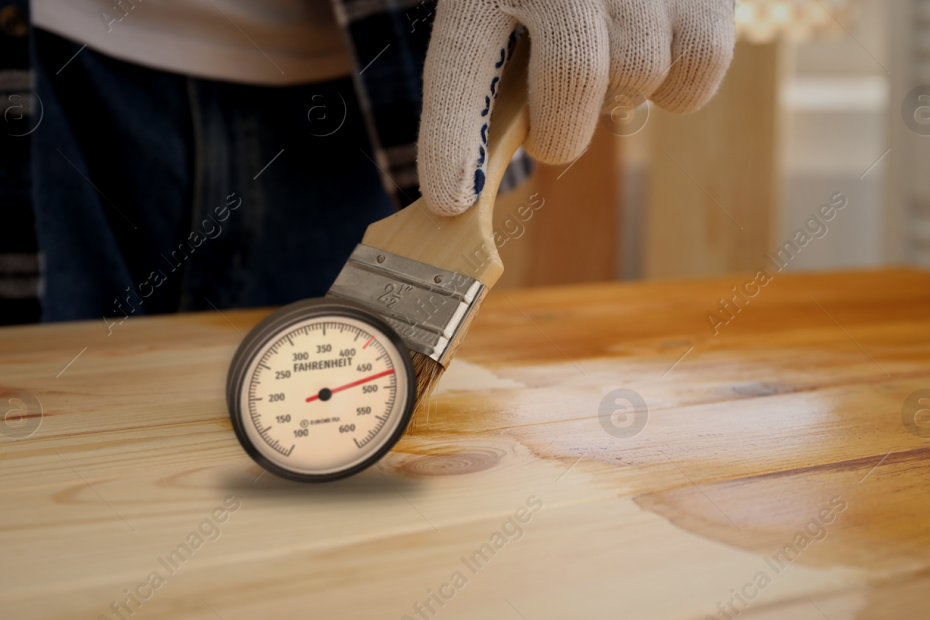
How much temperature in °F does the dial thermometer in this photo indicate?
475 °F
